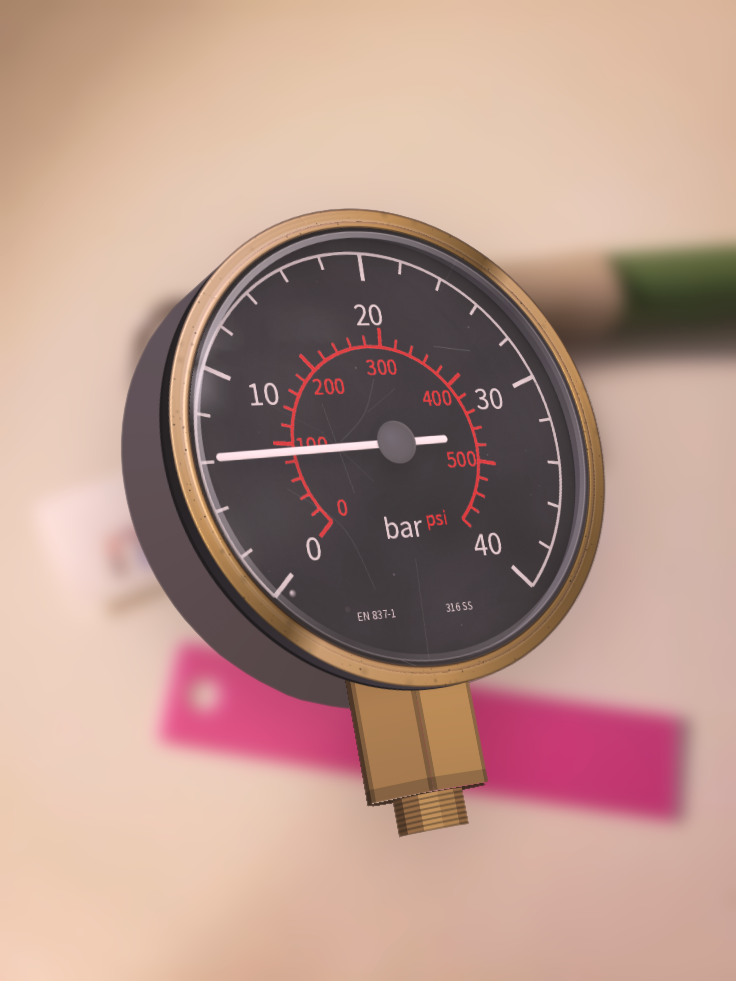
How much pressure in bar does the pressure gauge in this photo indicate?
6 bar
